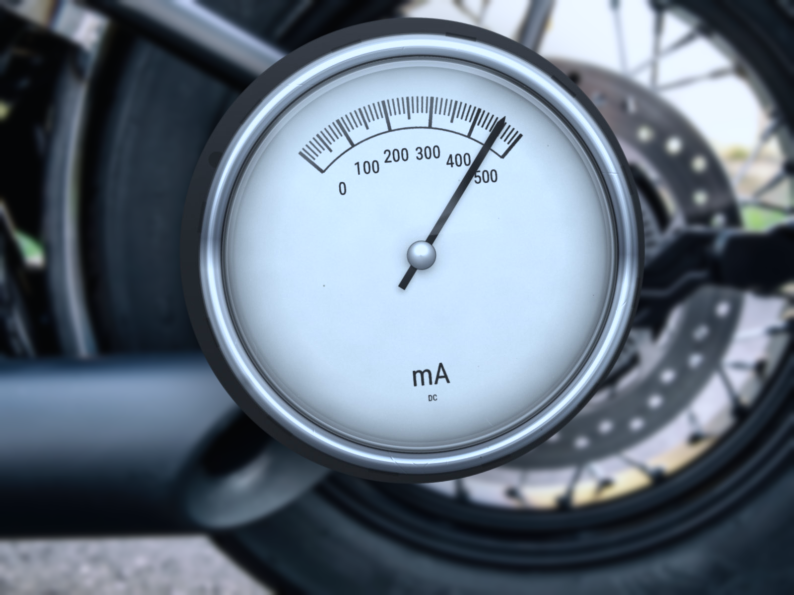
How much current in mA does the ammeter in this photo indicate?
450 mA
